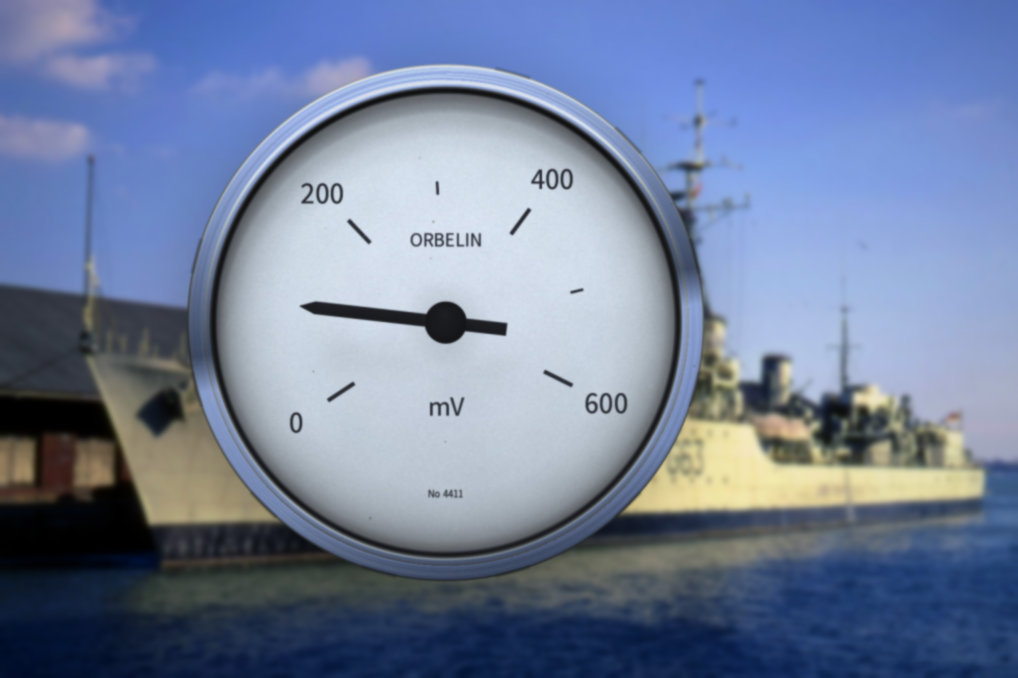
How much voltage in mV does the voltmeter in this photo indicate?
100 mV
